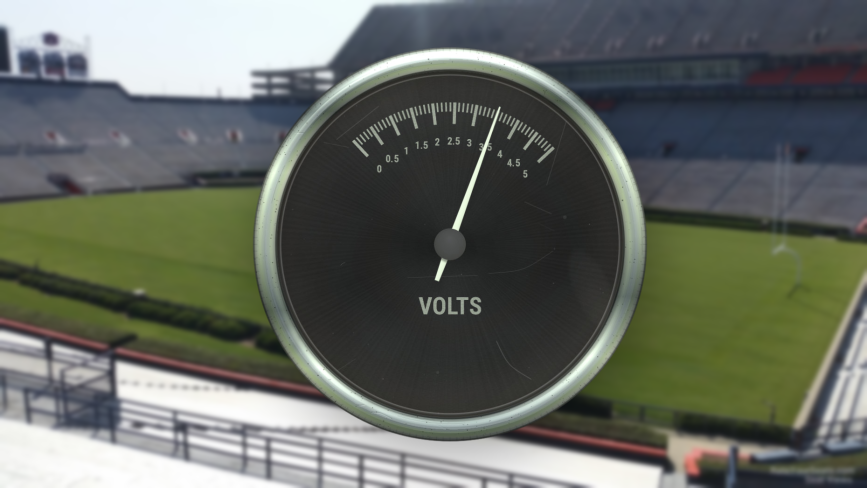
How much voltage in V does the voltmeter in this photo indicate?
3.5 V
